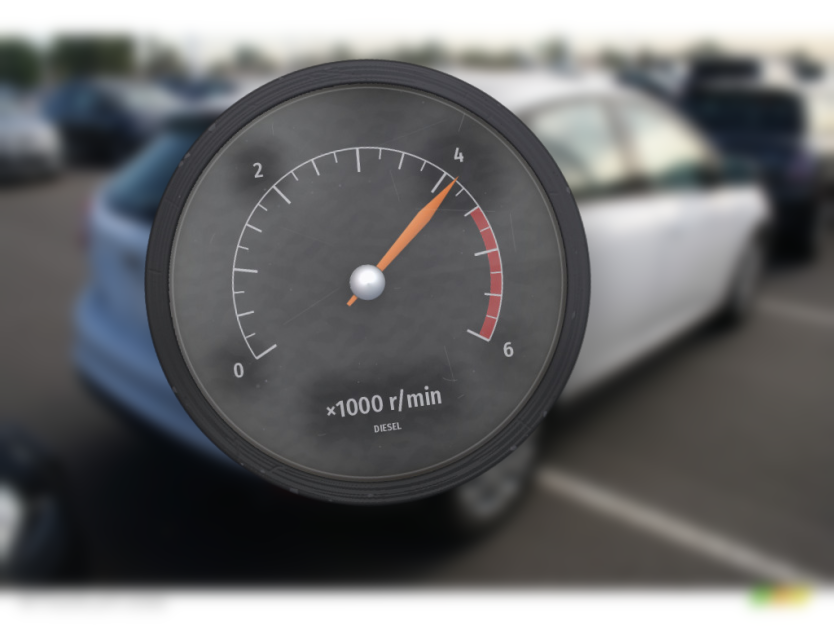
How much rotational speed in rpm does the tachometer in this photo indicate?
4125 rpm
